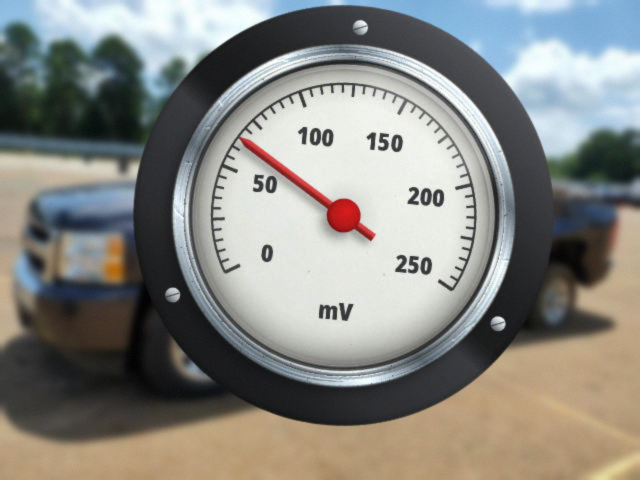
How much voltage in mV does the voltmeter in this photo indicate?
65 mV
